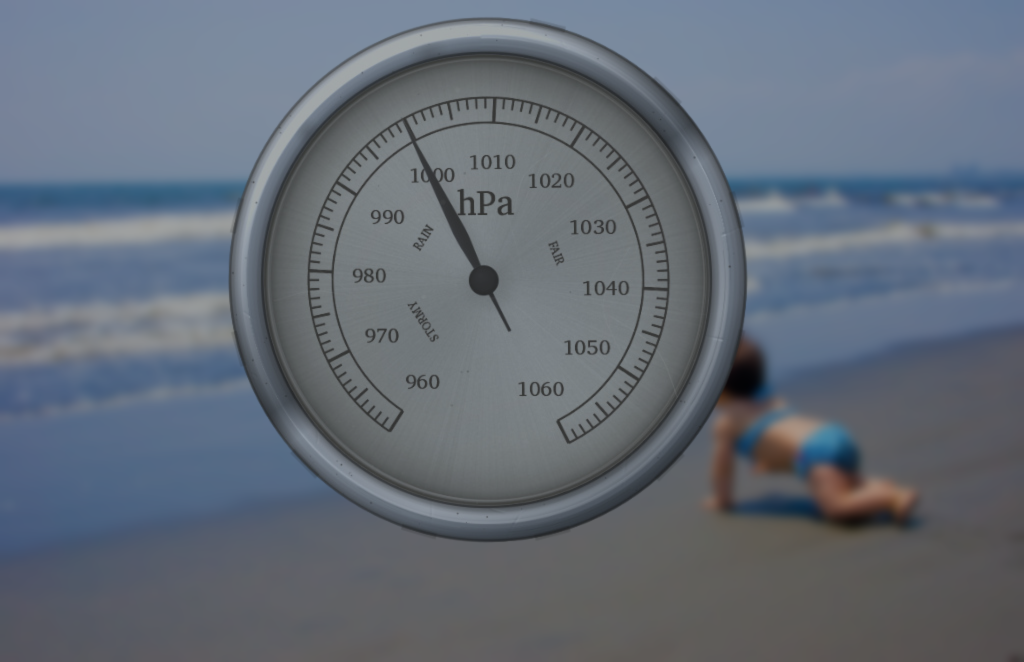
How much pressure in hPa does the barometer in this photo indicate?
1000 hPa
